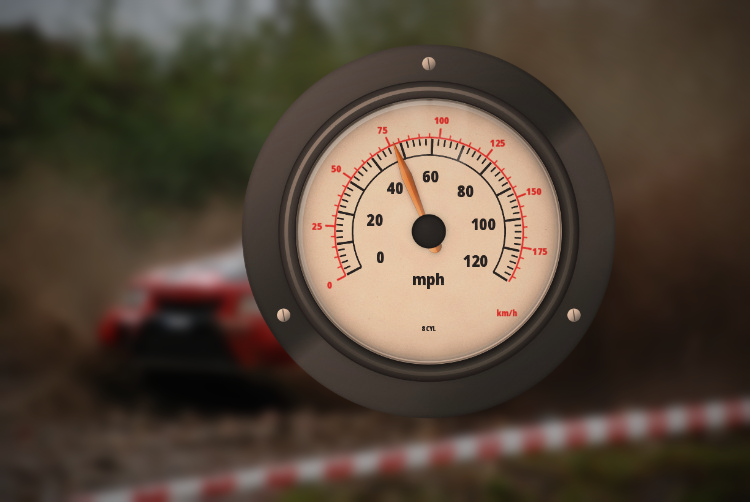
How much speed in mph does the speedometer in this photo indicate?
48 mph
